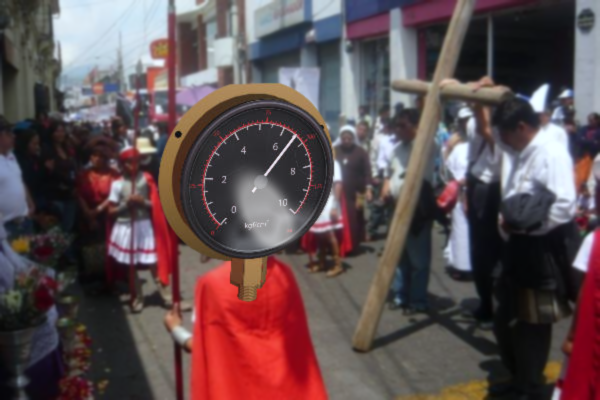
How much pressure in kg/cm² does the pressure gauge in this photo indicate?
6.5 kg/cm²
